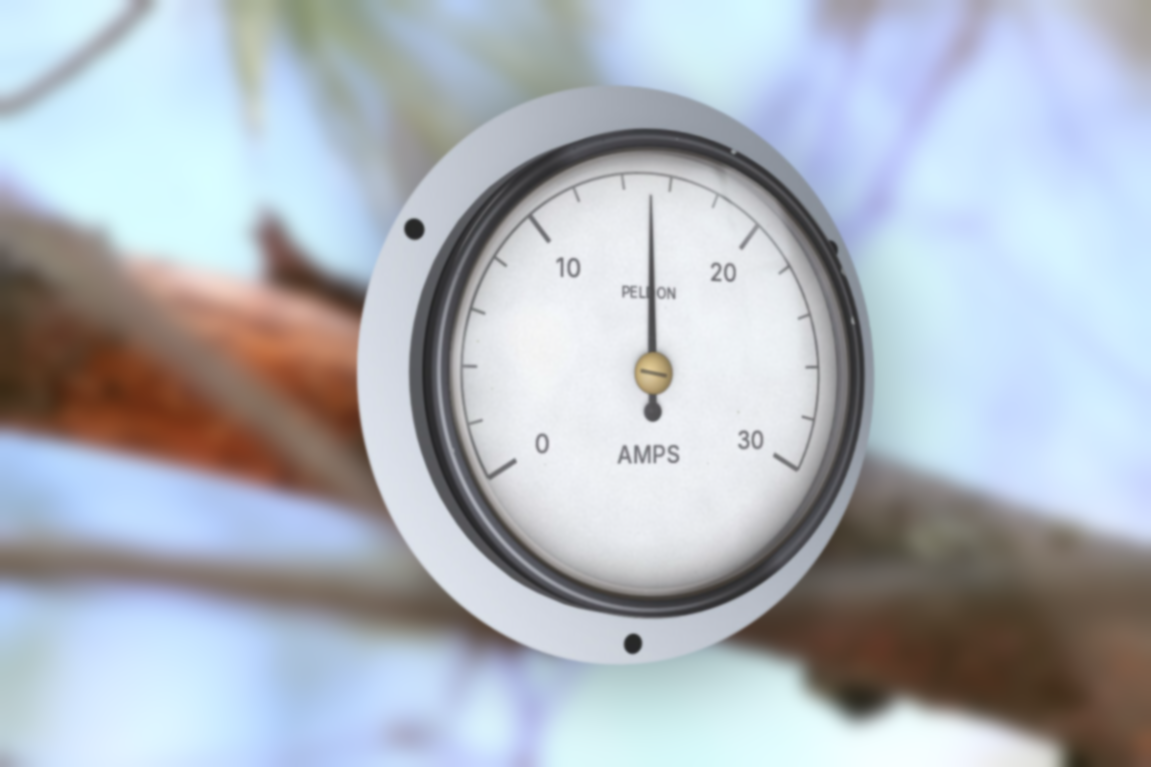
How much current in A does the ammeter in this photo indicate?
15 A
